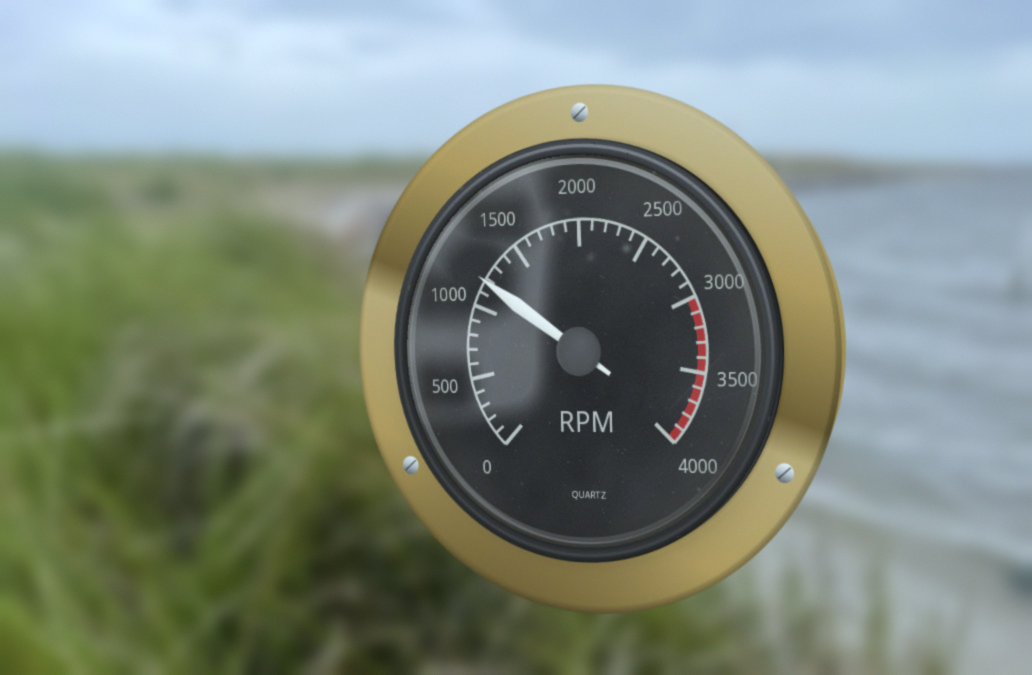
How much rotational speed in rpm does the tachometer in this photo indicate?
1200 rpm
